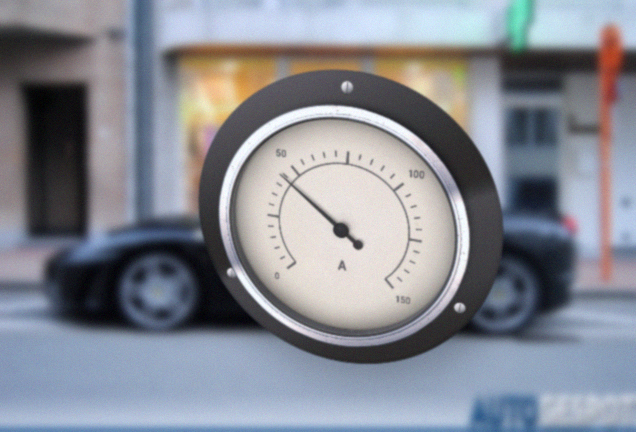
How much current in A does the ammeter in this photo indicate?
45 A
